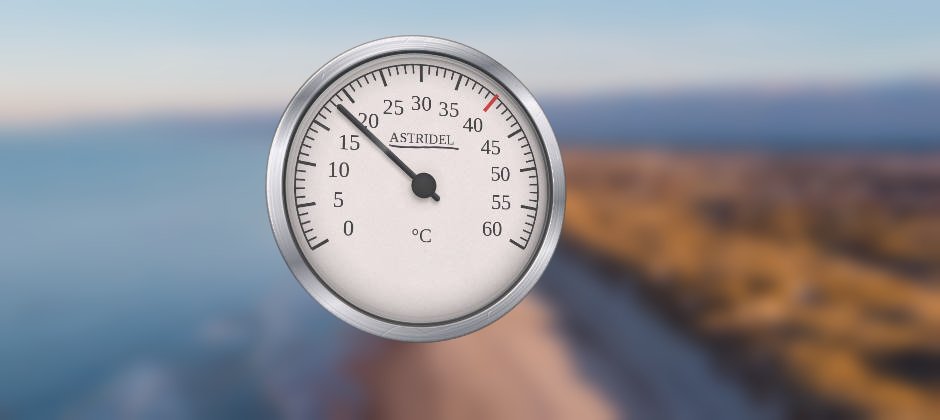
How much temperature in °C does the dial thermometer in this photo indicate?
18 °C
